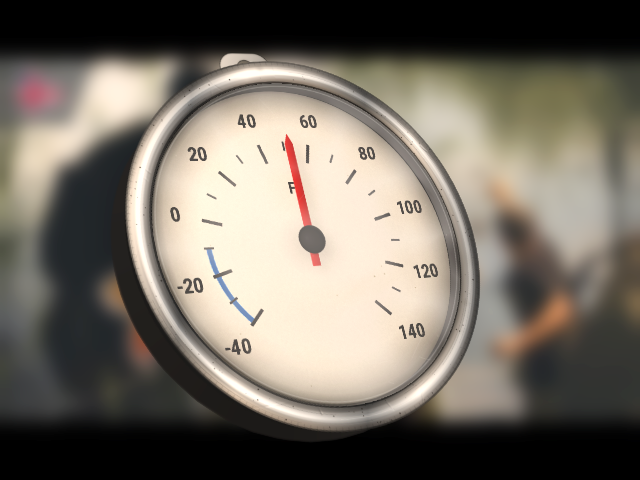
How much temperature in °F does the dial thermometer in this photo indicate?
50 °F
